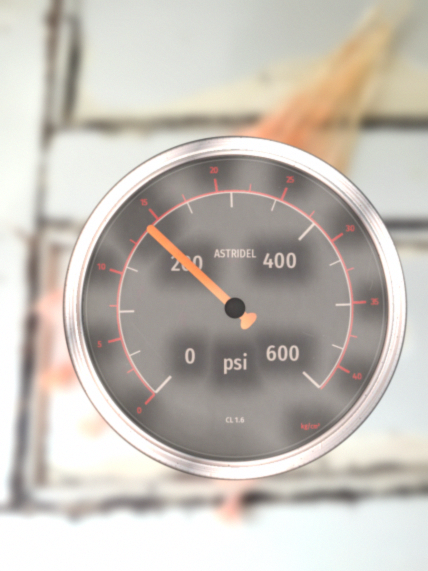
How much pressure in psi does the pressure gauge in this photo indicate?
200 psi
